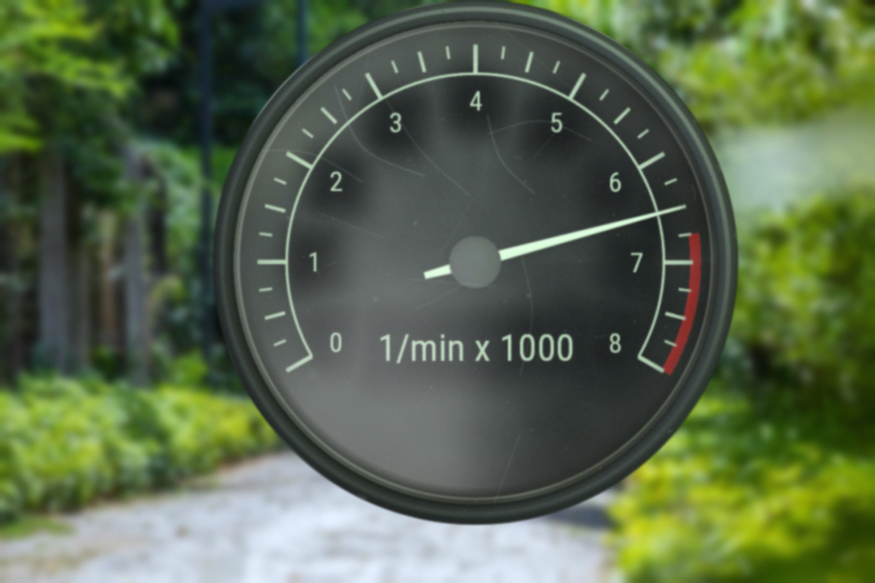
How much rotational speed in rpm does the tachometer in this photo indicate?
6500 rpm
